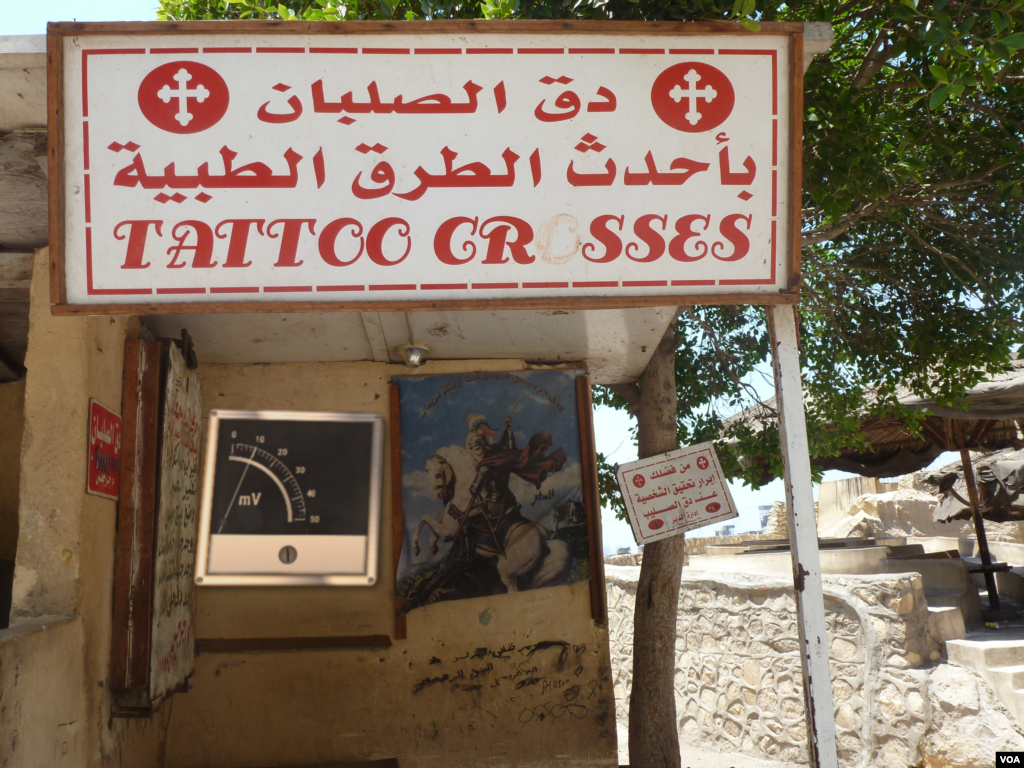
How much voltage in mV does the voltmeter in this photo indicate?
10 mV
